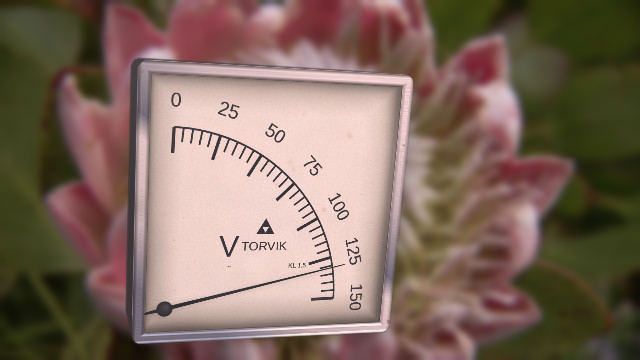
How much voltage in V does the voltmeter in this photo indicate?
130 V
